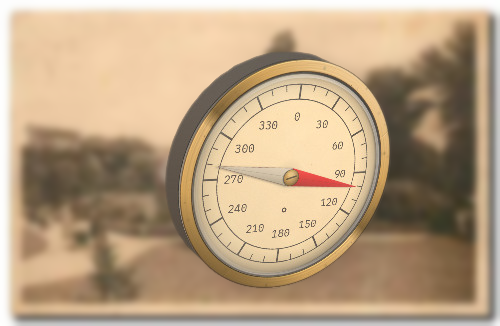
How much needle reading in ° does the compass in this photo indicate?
100 °
